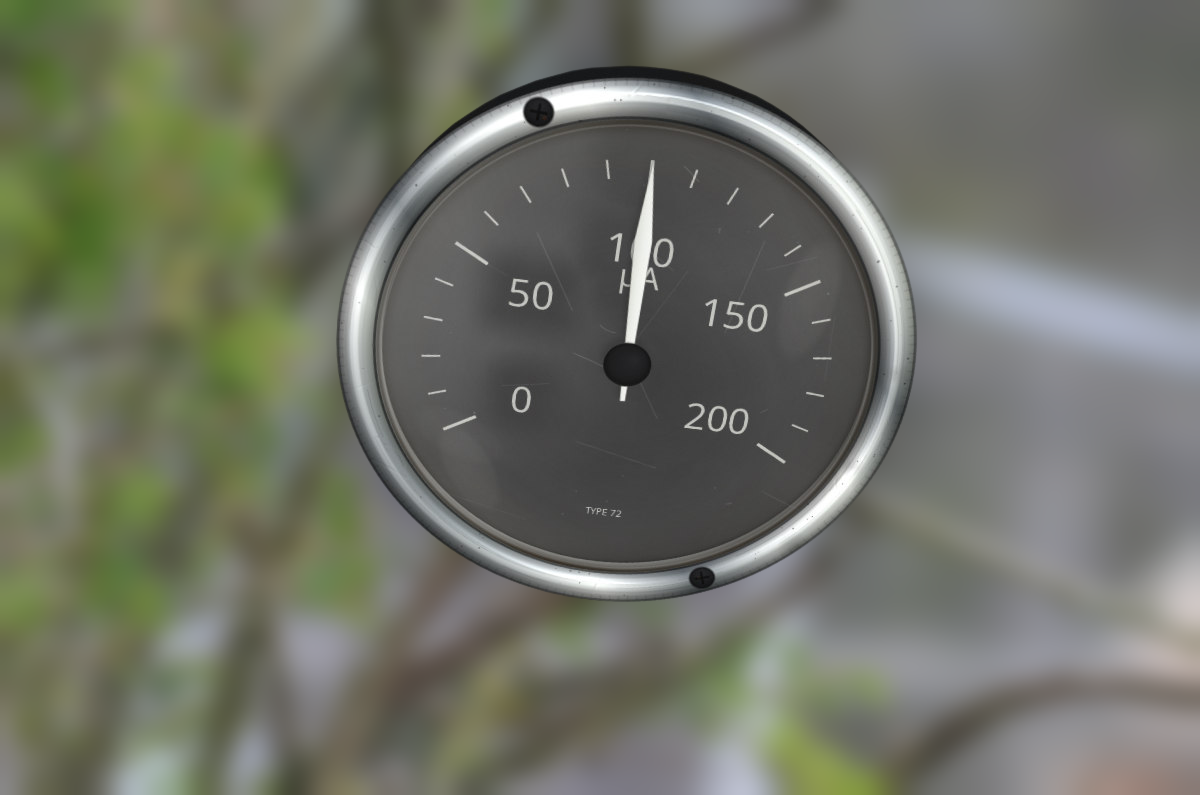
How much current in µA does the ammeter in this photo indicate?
100 µA
